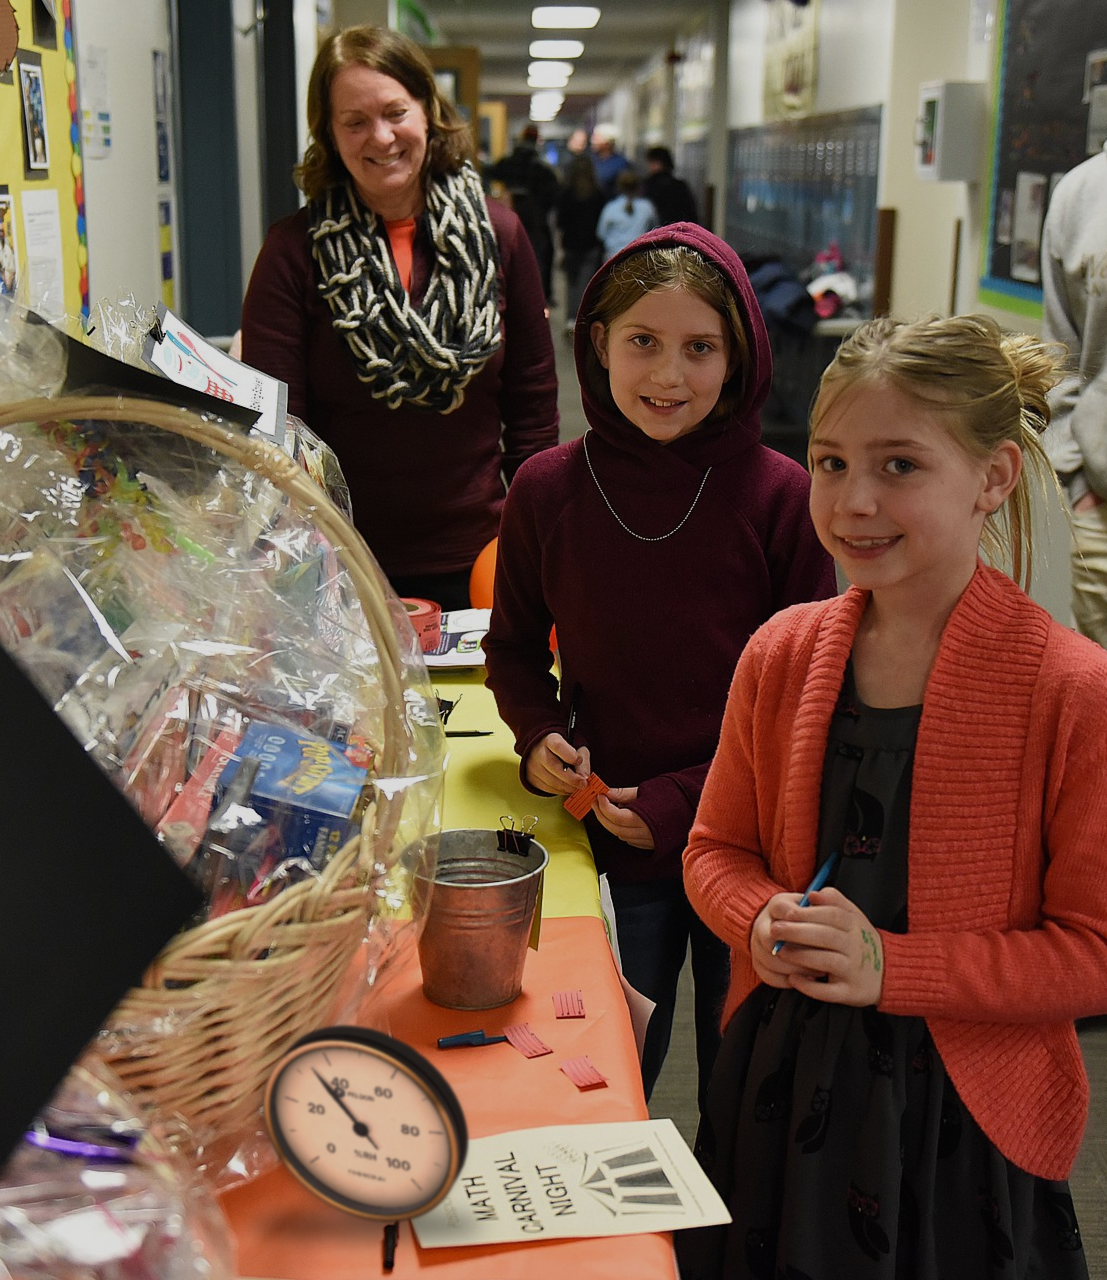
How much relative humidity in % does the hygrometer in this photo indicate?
35 %
